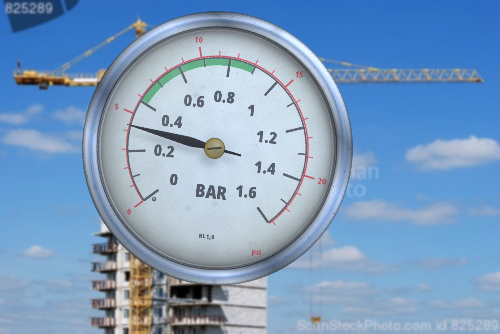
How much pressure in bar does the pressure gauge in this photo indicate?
0.3 bar
